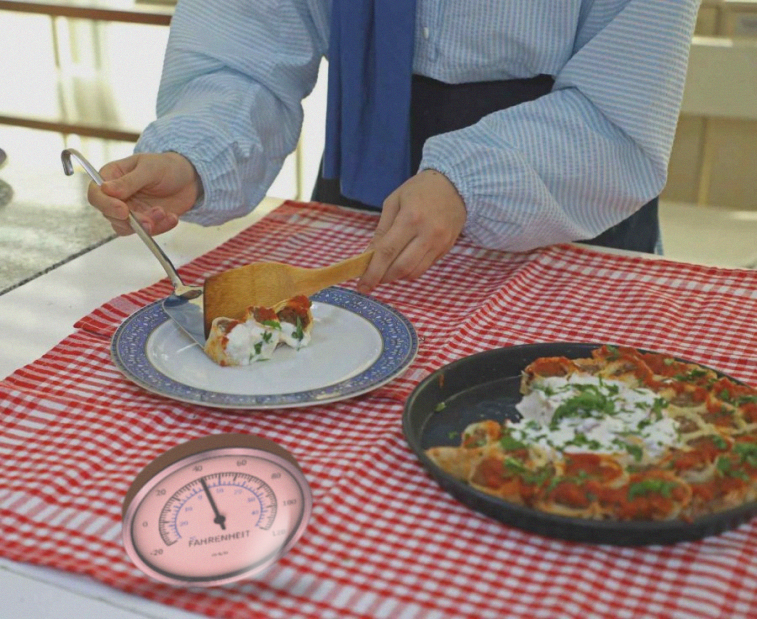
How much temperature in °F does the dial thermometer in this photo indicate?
40 °F
